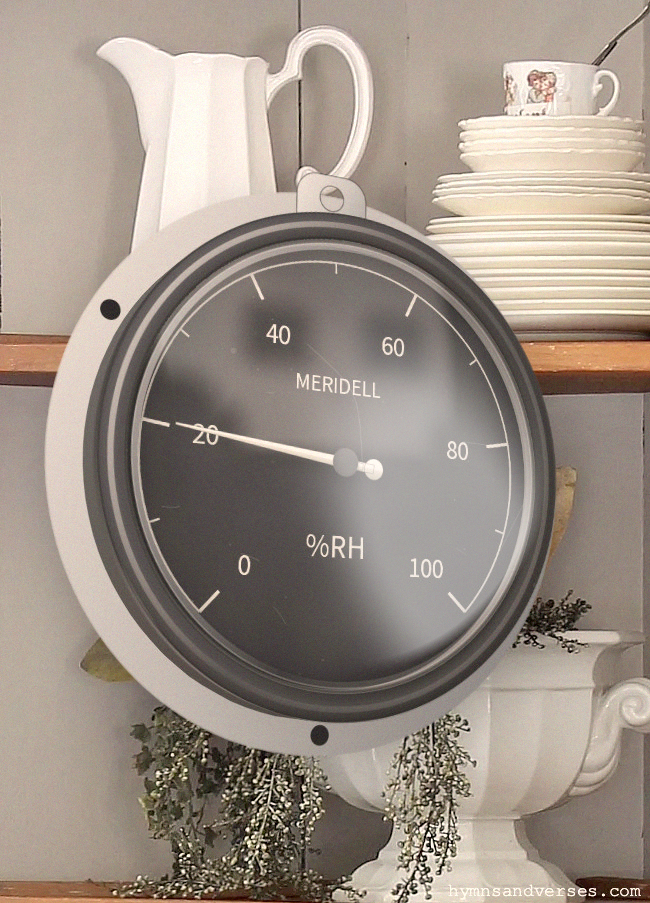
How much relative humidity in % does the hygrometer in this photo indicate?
20 %
